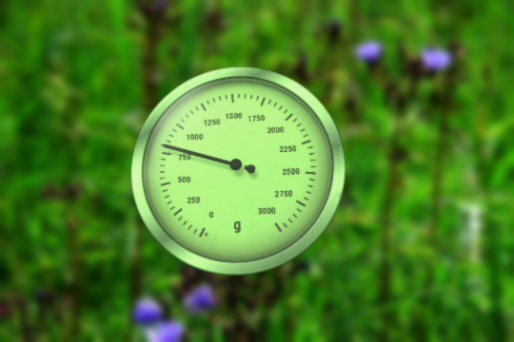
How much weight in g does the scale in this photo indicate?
800 g
